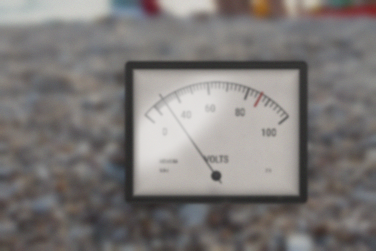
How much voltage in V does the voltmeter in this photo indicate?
30 V
